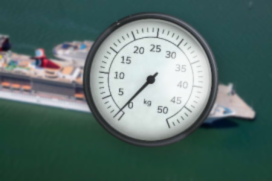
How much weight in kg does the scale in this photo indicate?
1 kg
